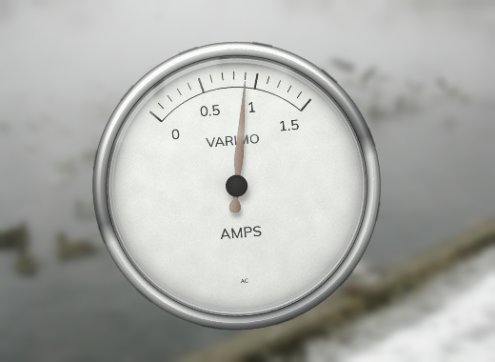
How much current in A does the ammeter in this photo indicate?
0.9 A
